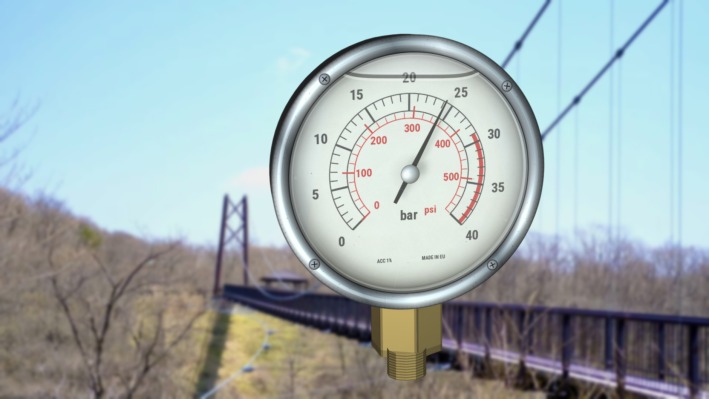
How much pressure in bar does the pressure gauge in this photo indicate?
24 bar
